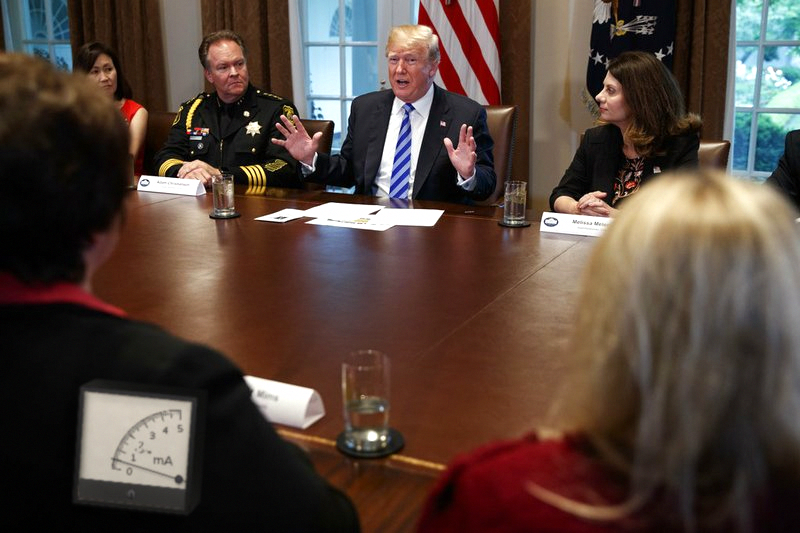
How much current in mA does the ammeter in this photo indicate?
0.5 mA
